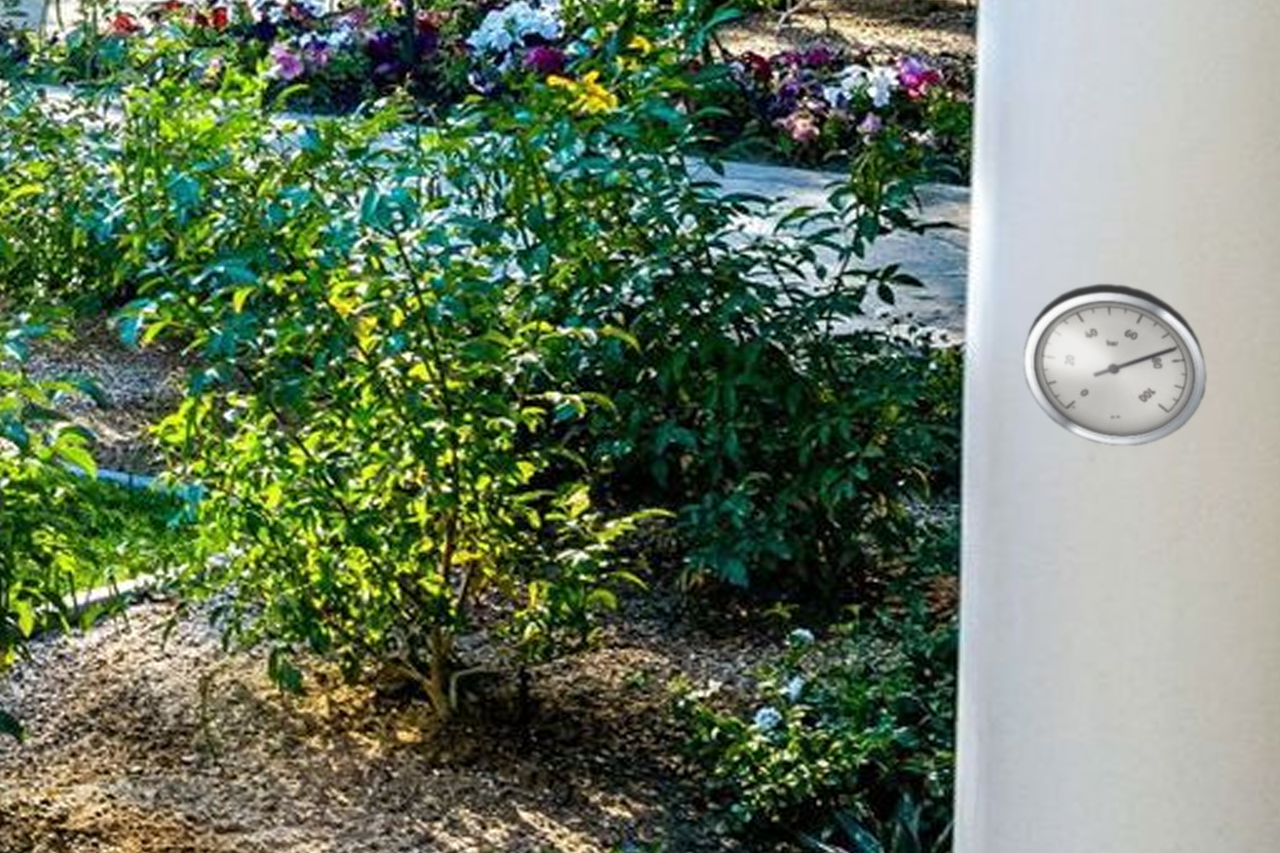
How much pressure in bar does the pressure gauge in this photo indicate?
75 bar
